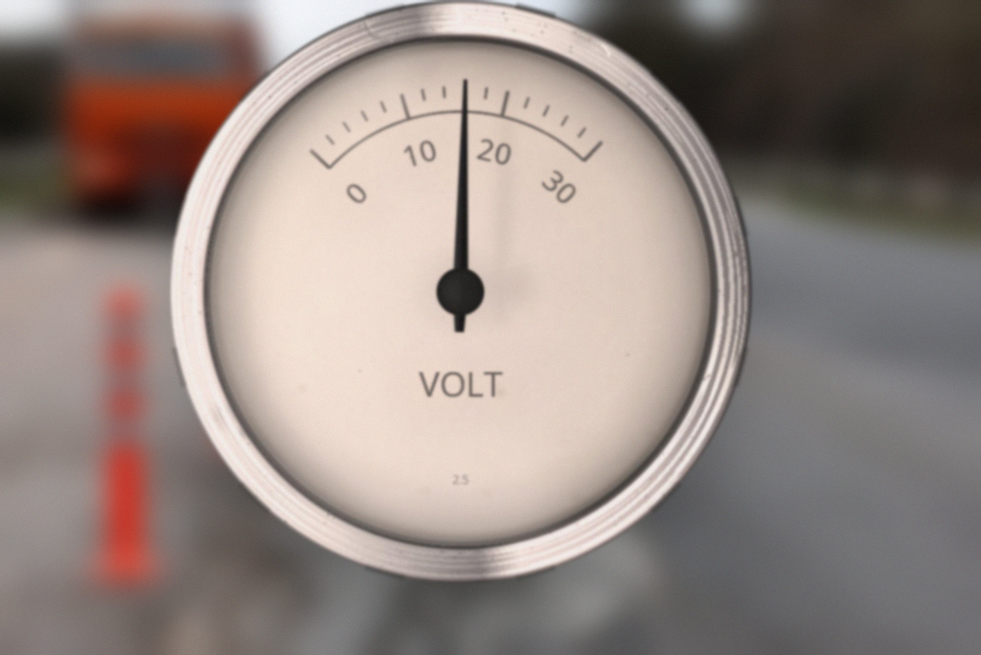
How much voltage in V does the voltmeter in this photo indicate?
16 V
